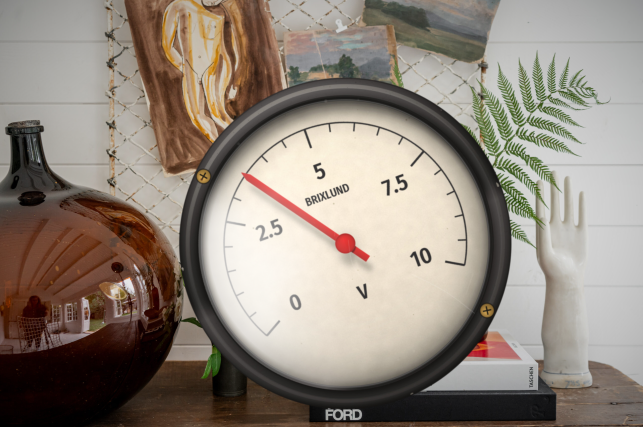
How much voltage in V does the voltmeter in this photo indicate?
3.5 V
